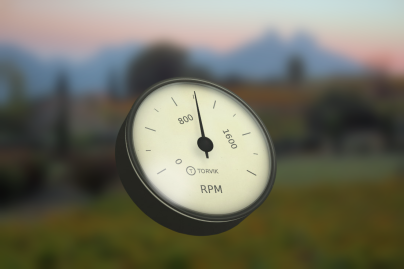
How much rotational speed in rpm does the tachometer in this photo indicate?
1000 rpm
